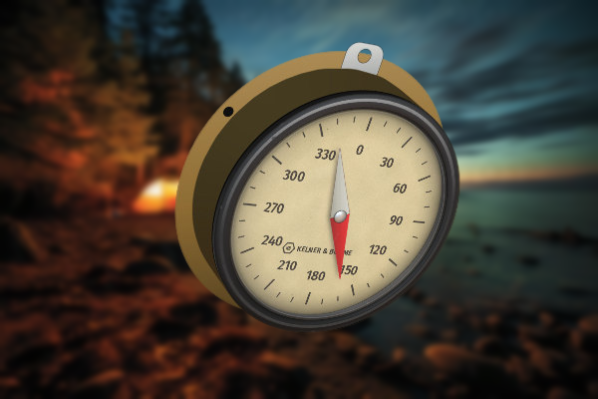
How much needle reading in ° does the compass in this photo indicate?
160 °
